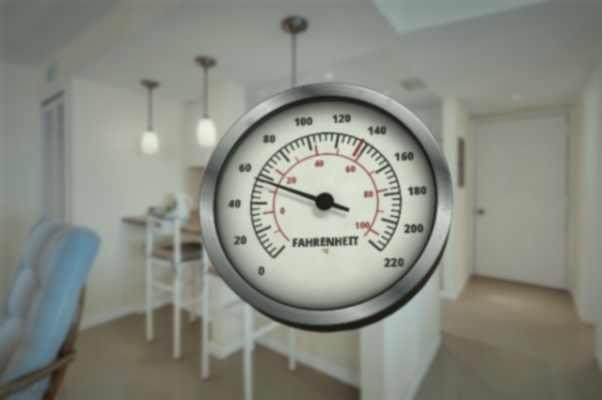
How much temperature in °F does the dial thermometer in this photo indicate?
56 °F
